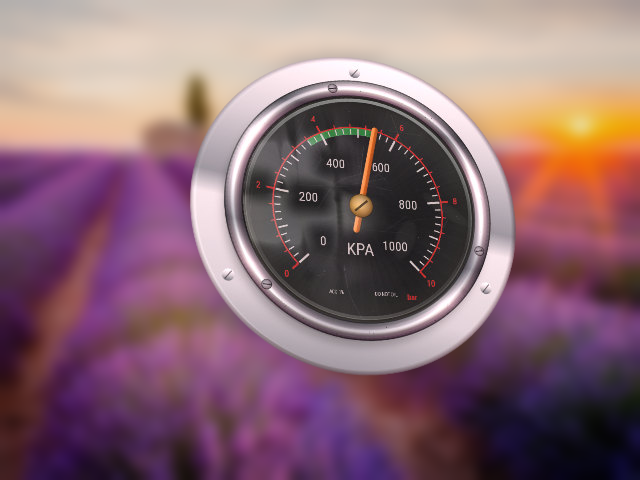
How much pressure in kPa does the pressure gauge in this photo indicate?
540 kPa
